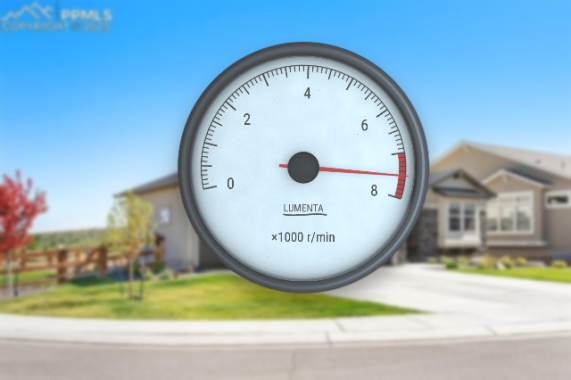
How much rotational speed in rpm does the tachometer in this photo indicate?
7500 rpm
